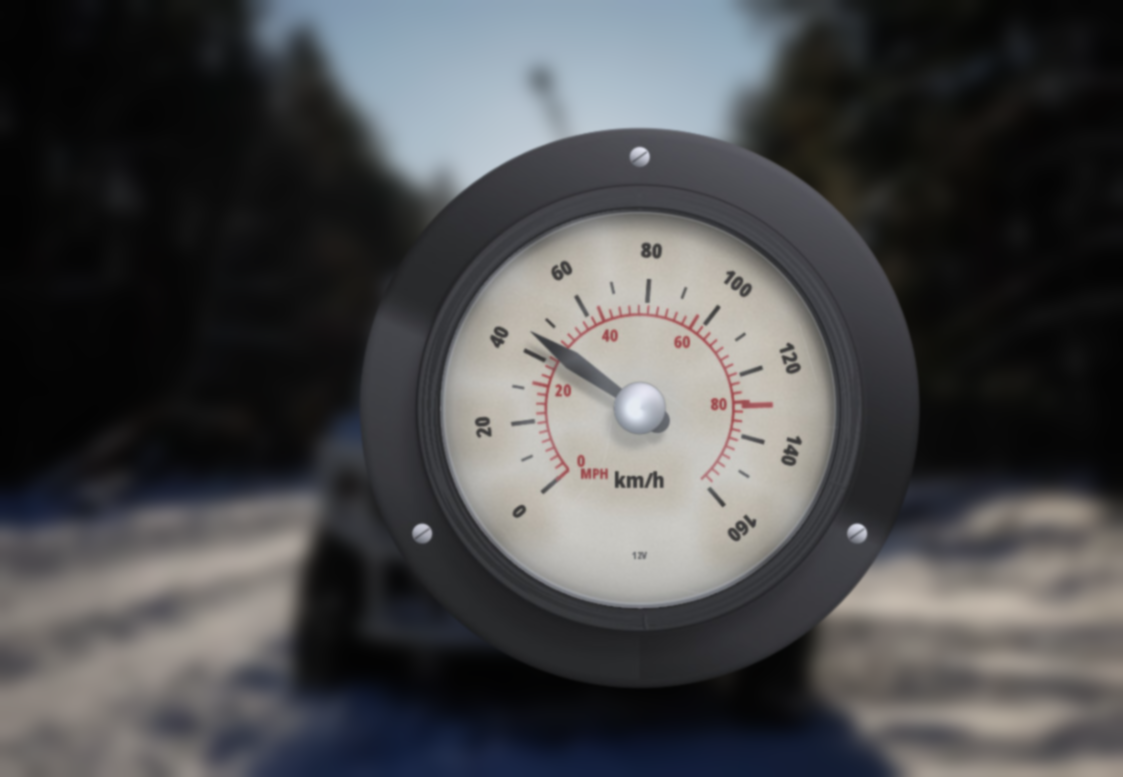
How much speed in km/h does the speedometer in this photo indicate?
45 km/h
